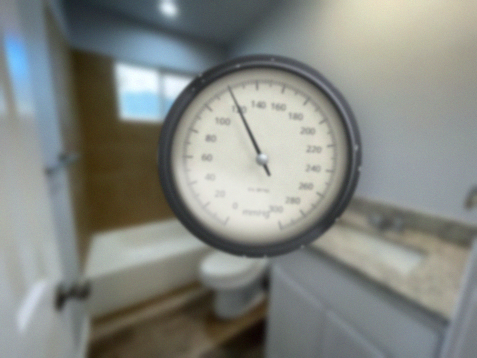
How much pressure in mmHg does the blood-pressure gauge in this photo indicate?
120 mmHg
